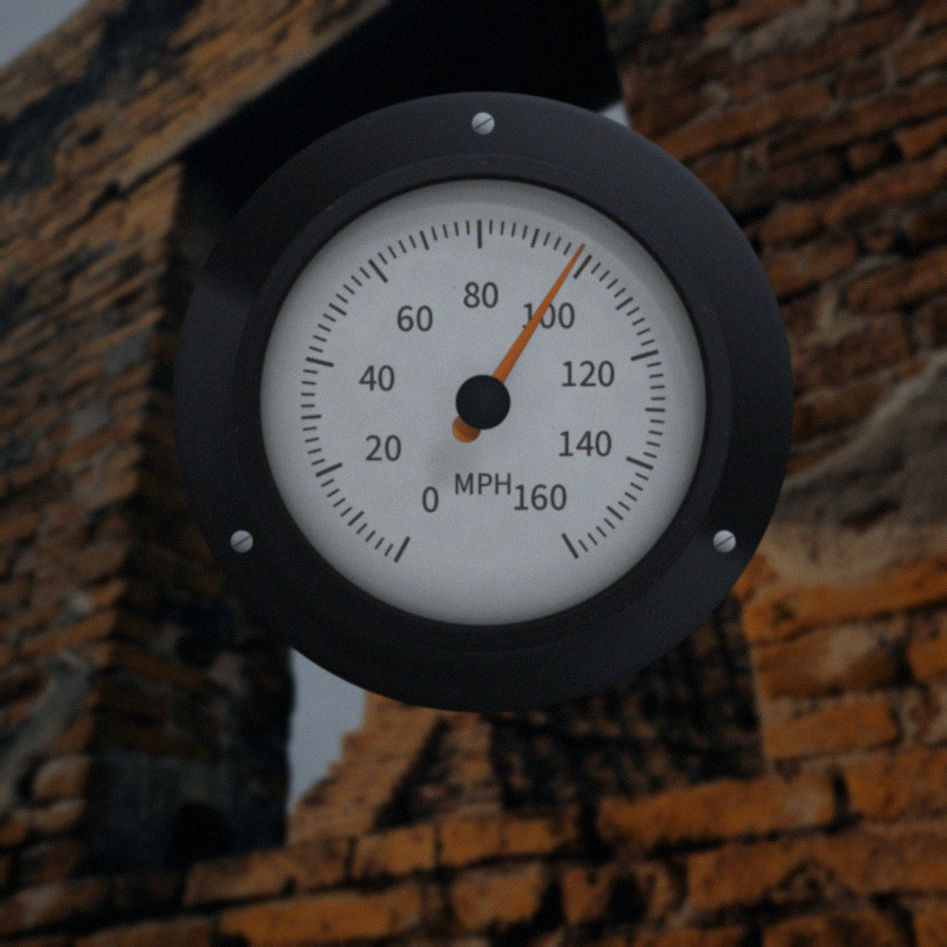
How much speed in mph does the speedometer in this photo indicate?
98 mph
